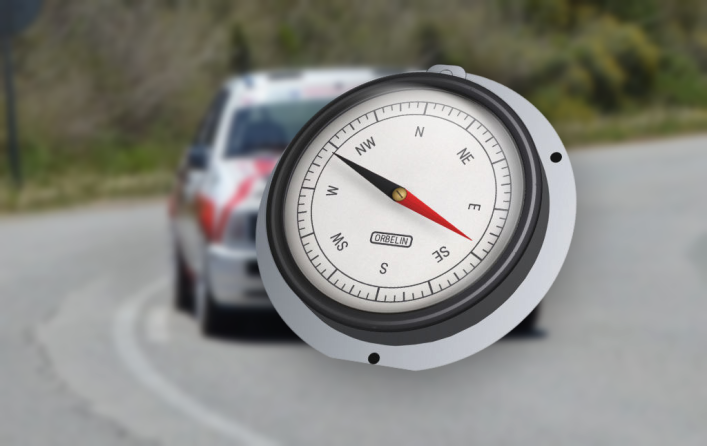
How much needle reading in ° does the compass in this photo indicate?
115 °
